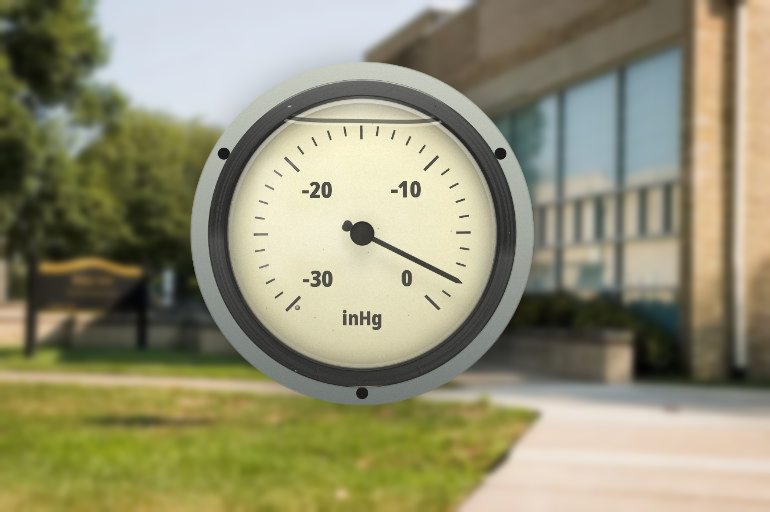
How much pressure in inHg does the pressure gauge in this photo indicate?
-2 inHg
